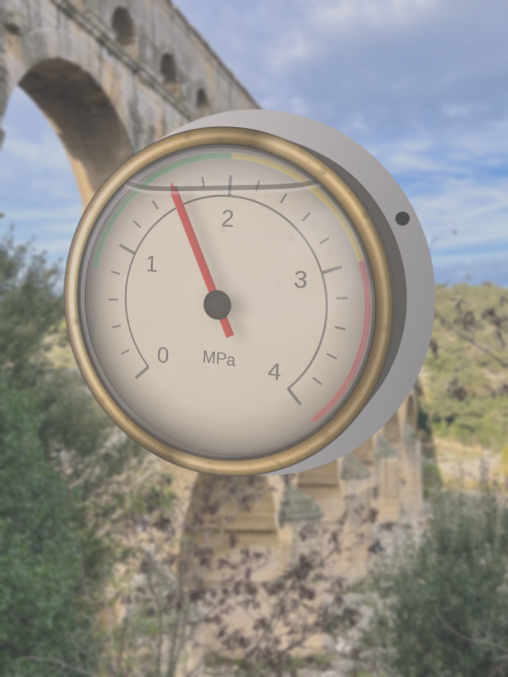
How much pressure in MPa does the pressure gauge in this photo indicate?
1.6 MPa
